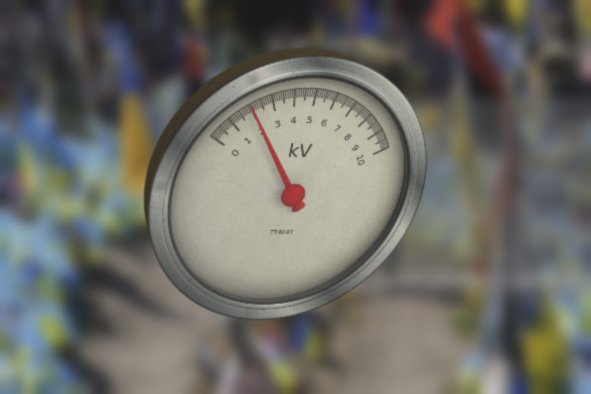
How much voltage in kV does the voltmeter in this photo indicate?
2 kV
